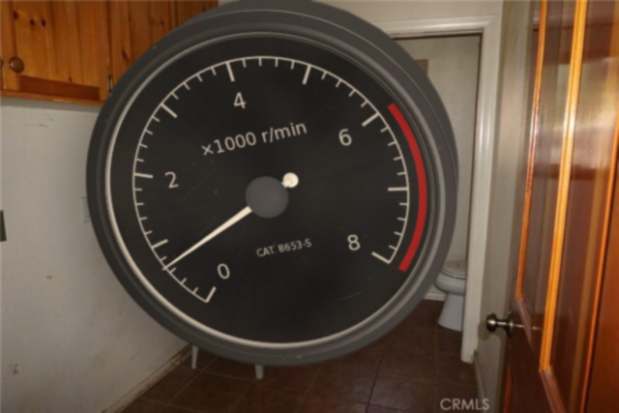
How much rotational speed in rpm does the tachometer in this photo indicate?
700 rpm
